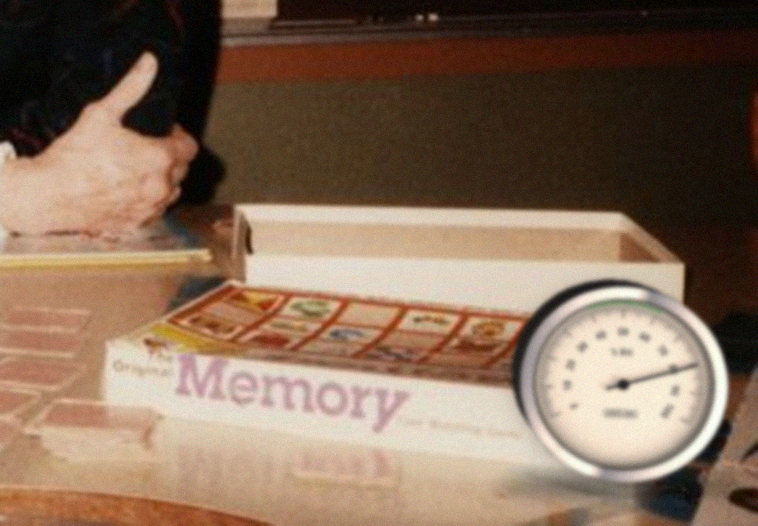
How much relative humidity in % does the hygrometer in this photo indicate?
80 %
